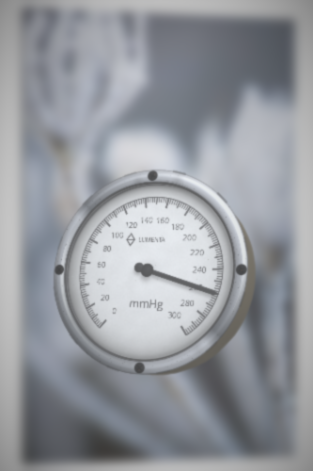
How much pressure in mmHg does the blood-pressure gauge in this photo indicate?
260 mmHg
